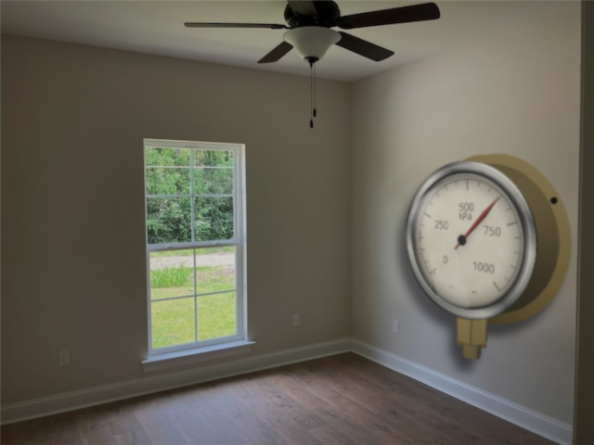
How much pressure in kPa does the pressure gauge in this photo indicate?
650 kPa
